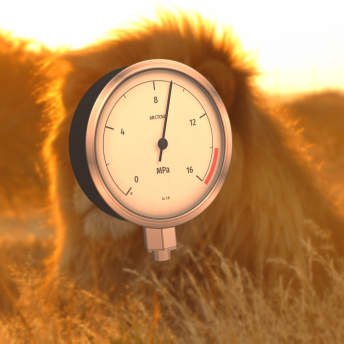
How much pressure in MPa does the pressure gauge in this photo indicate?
9 MPa
